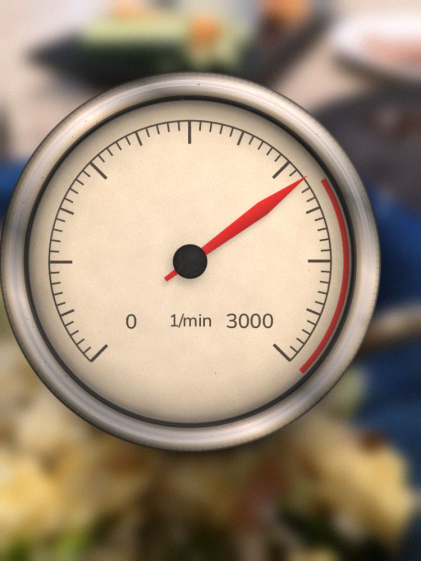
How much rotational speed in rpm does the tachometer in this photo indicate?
2100 rpm
